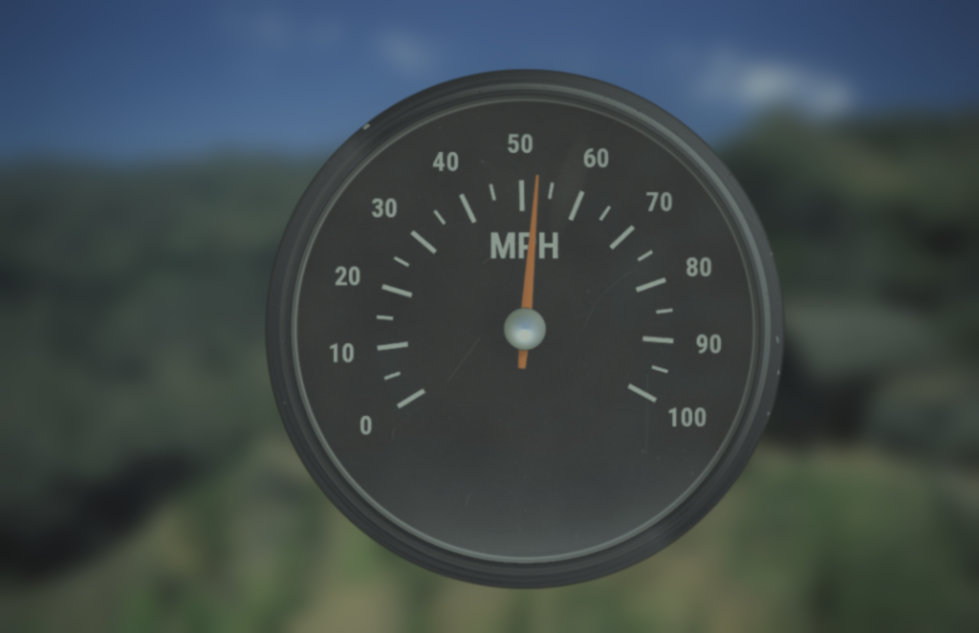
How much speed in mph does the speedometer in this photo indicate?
52.5 mph
